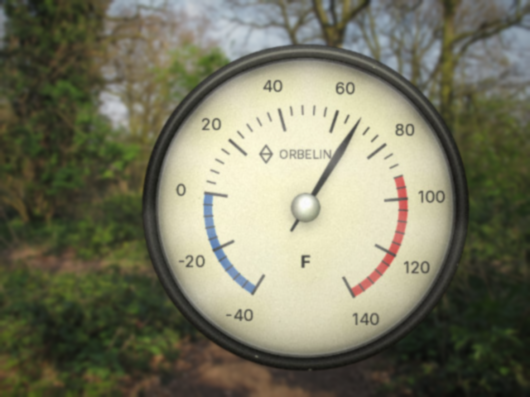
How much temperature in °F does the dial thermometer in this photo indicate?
68 °F
